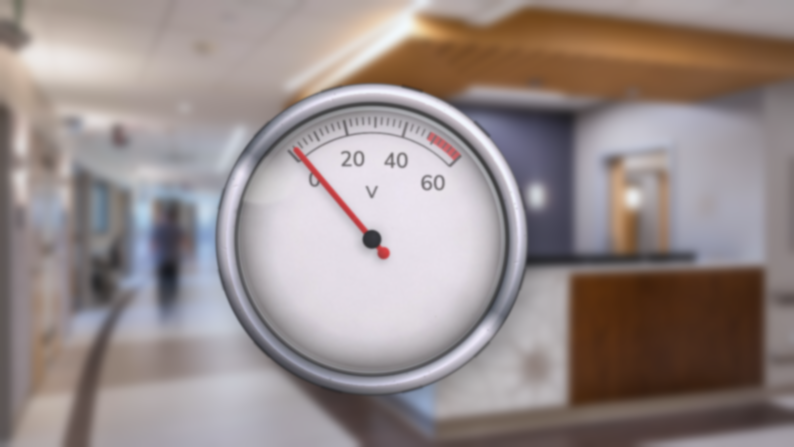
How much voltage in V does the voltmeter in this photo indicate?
2 V
